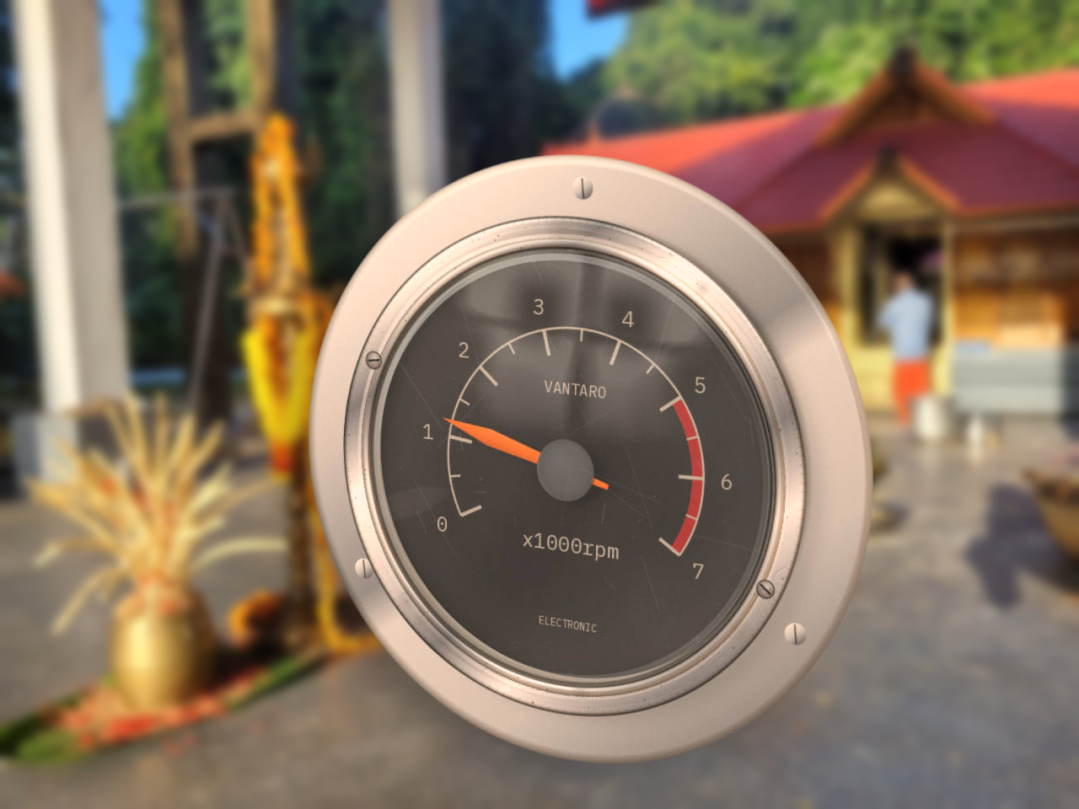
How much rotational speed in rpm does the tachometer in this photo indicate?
1250 rpm
